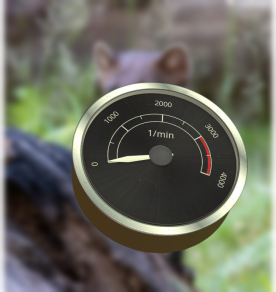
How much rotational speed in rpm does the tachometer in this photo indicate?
0 rpm
